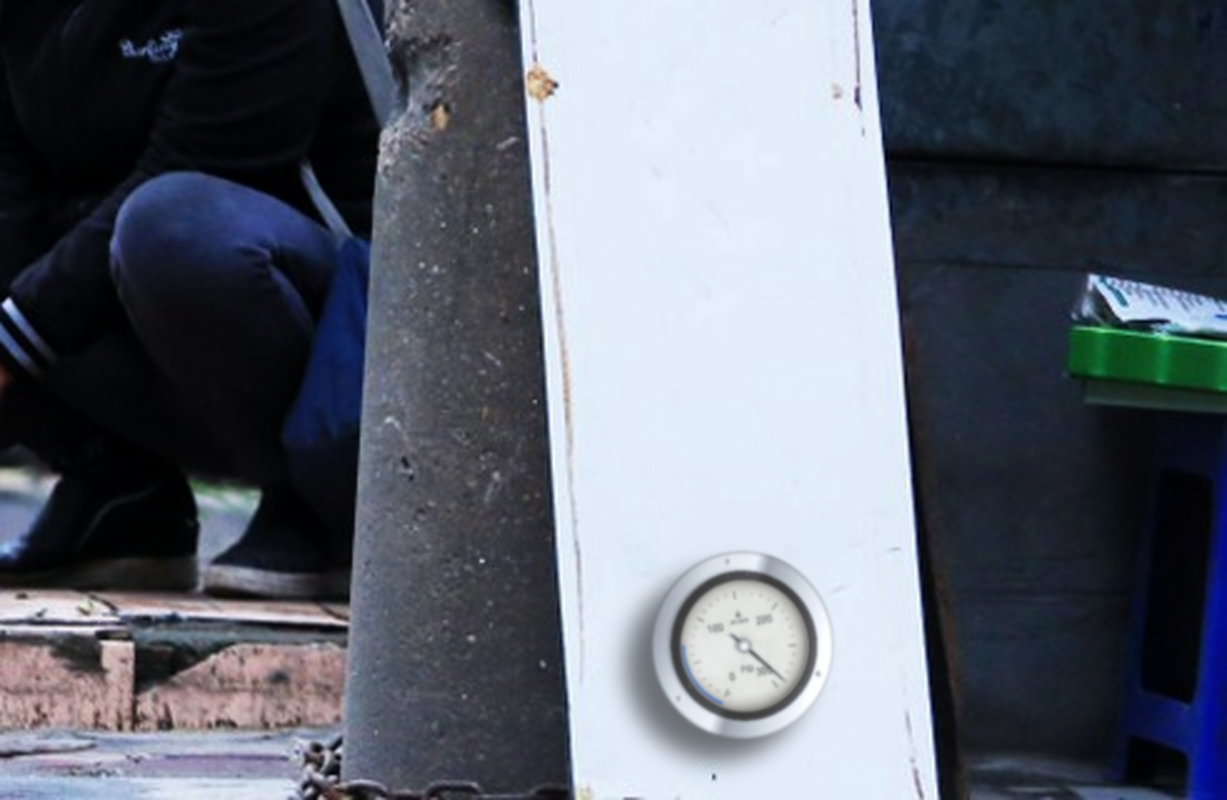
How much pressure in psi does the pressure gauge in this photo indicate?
290 psi
